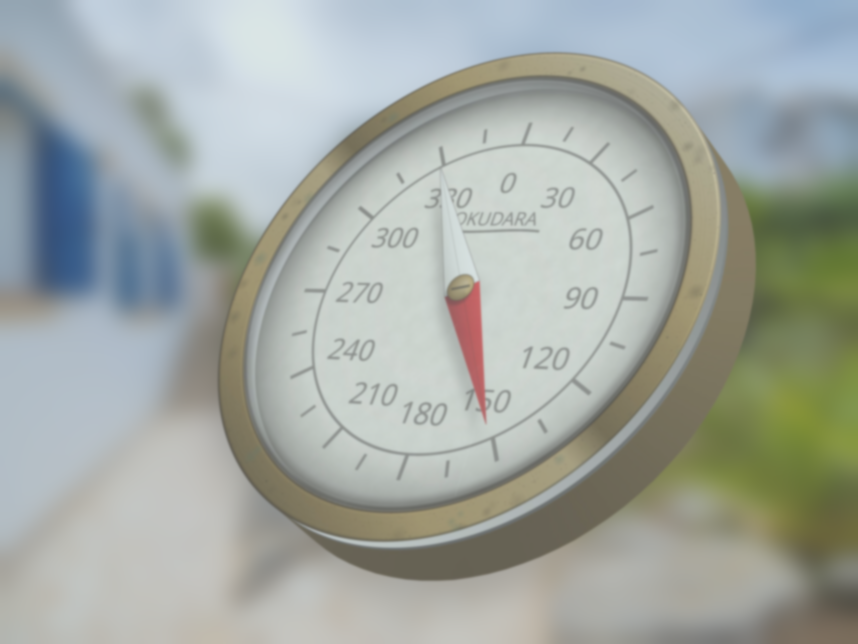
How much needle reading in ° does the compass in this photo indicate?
150 °
